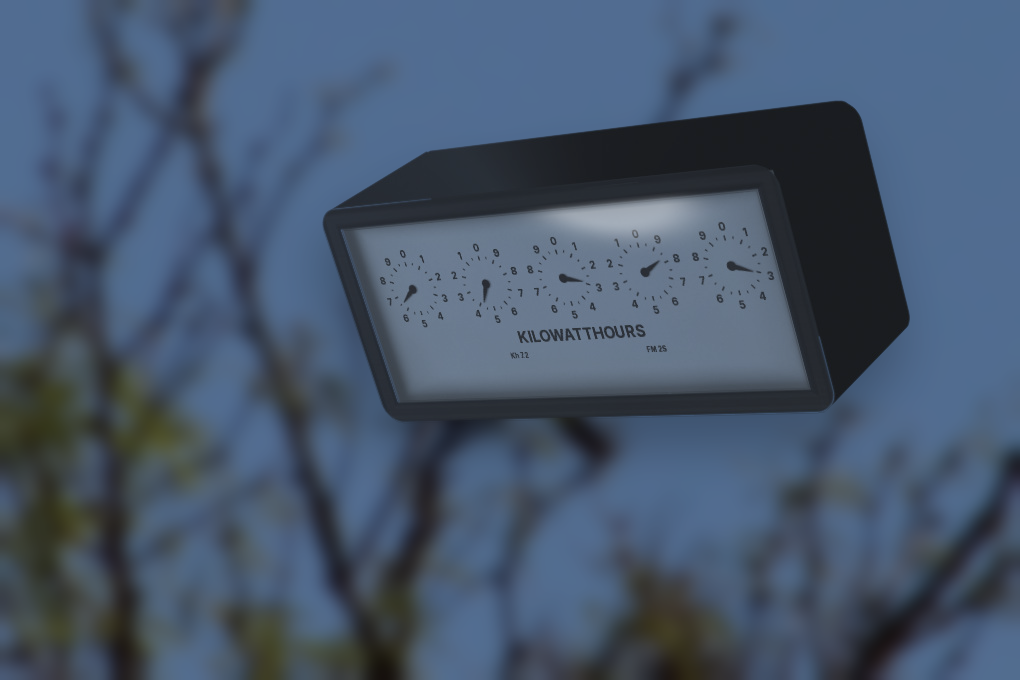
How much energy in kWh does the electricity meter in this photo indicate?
64283 kWh
